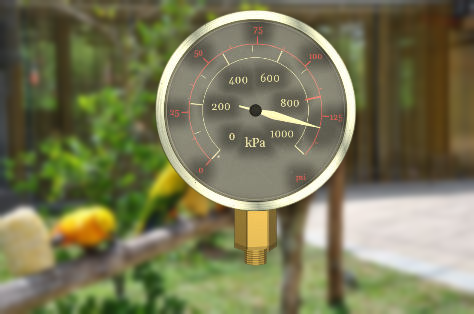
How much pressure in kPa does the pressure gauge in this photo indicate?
900 kPa
